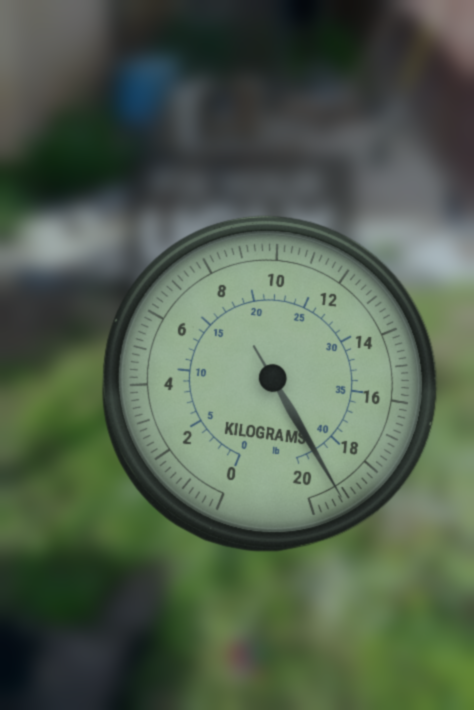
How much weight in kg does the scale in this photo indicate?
19.2 kg
